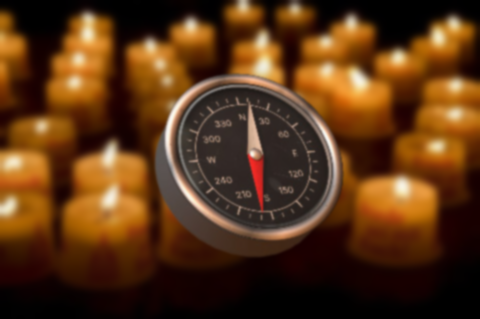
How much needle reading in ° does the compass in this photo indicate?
190 °
